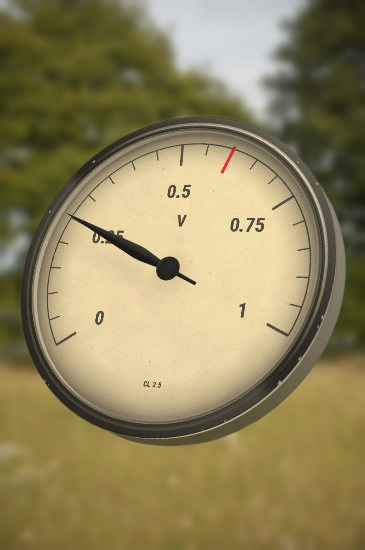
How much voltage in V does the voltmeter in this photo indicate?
0.25 V
